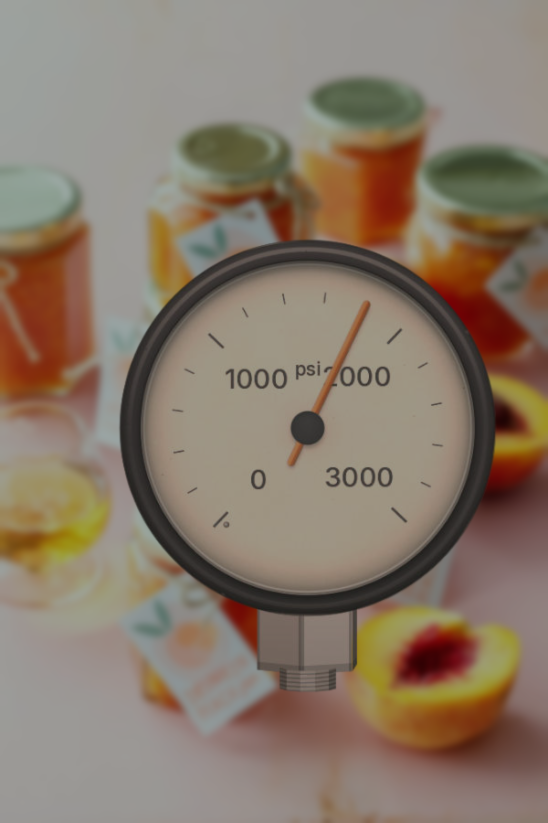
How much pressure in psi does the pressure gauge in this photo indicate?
1800 psi
